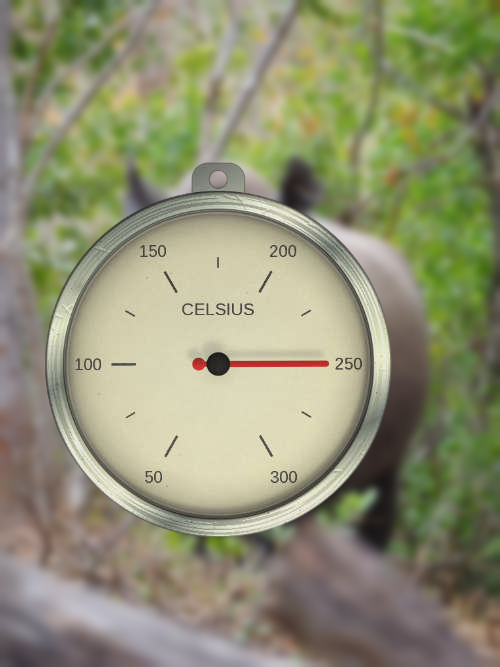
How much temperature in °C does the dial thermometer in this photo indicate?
250 °C
